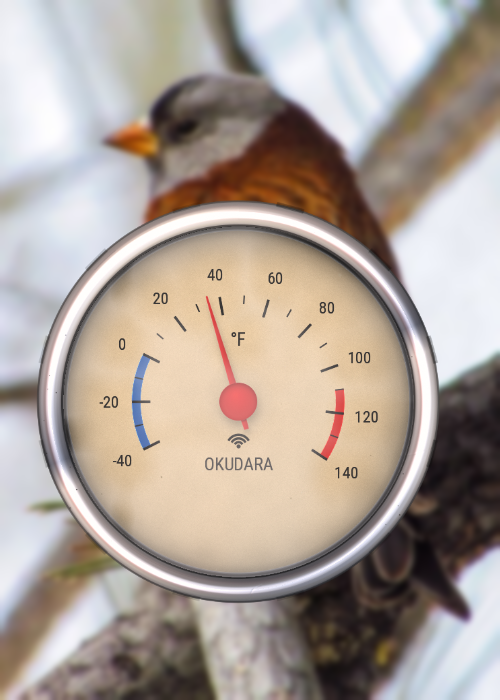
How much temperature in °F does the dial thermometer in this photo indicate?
35 °F
